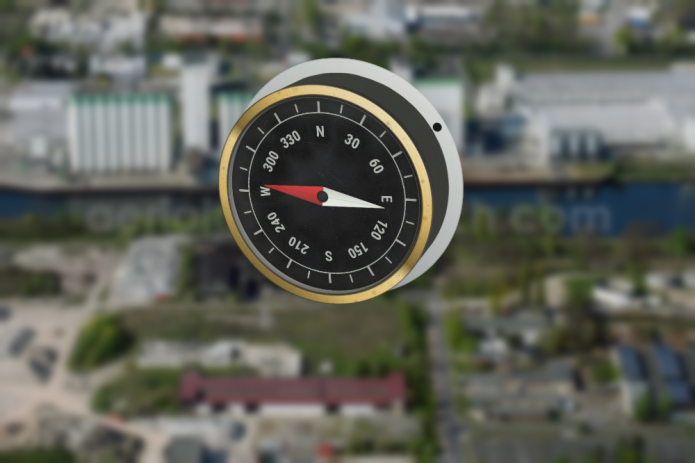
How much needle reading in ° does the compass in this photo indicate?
277.5 °
